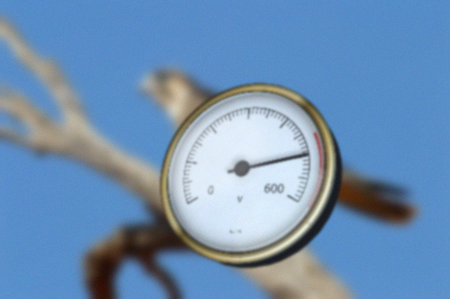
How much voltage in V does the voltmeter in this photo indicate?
500 V
